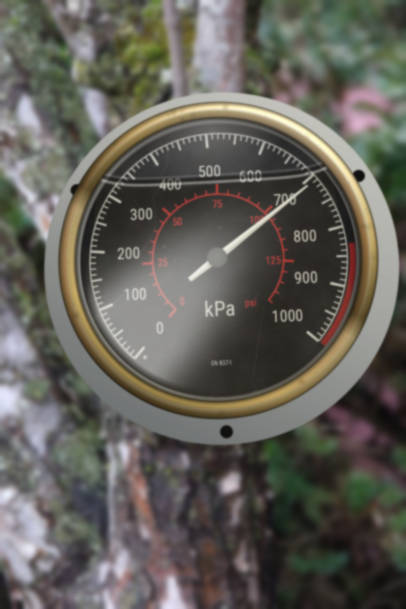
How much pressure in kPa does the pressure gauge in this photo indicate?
710 kPa
